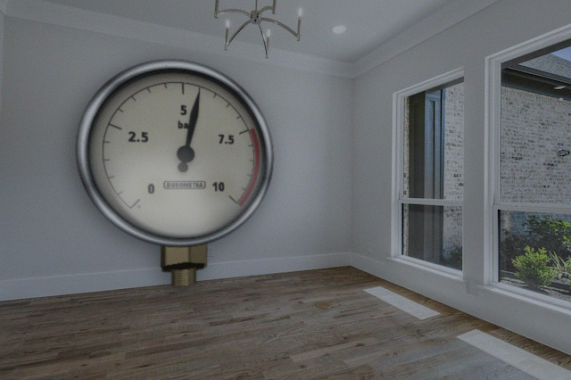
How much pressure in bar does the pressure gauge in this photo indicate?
5.5 bar
